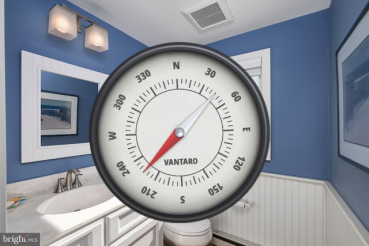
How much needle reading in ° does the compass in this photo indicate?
225 °
